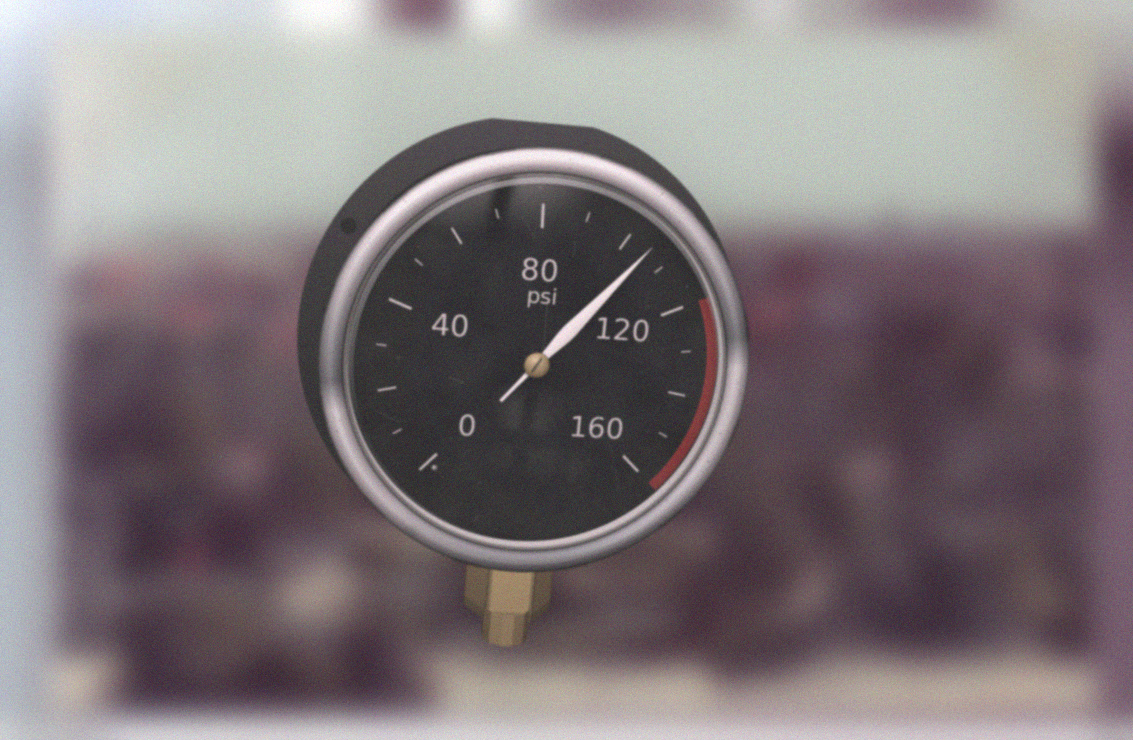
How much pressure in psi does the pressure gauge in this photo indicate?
105 psi
